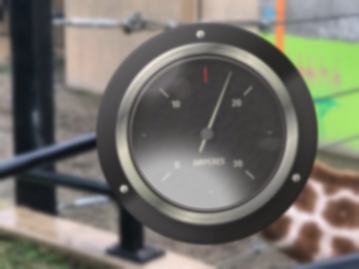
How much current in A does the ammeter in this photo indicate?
17.5 A
